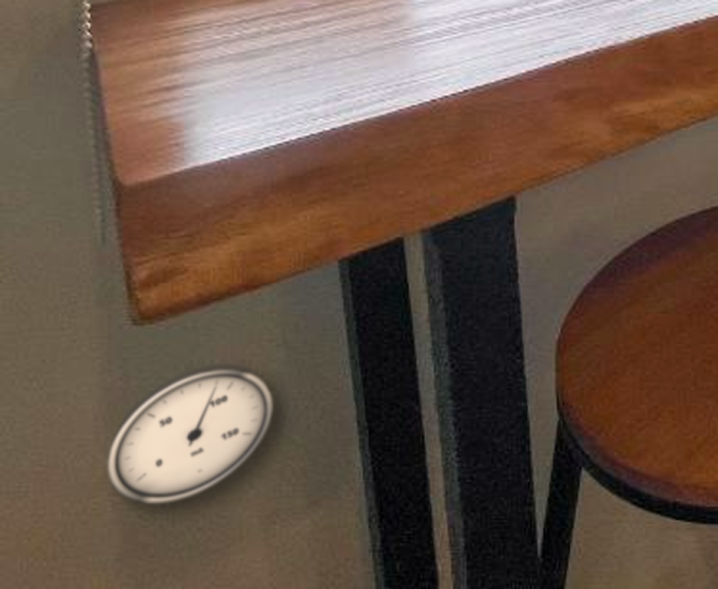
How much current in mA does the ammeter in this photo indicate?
90 mA
